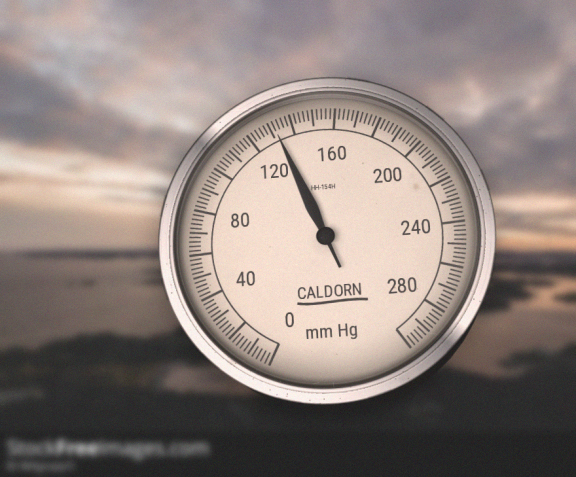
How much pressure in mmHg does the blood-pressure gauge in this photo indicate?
132 mmHg
